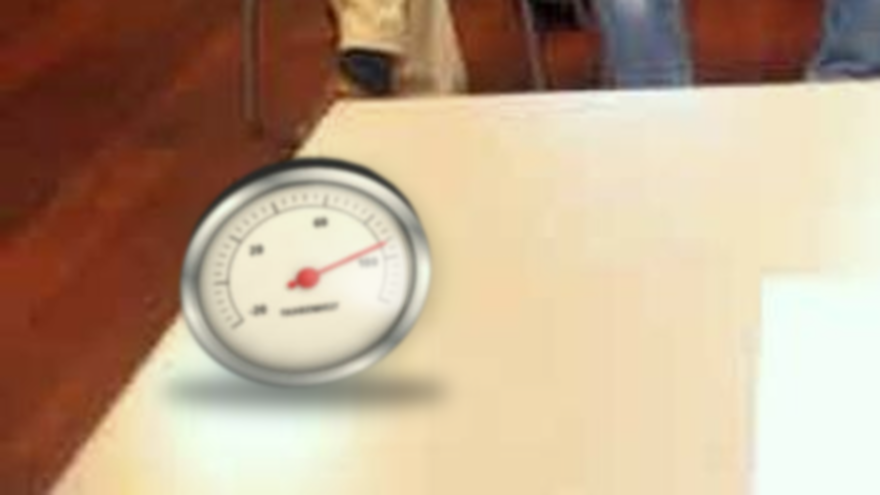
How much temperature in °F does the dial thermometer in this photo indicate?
92 °F
